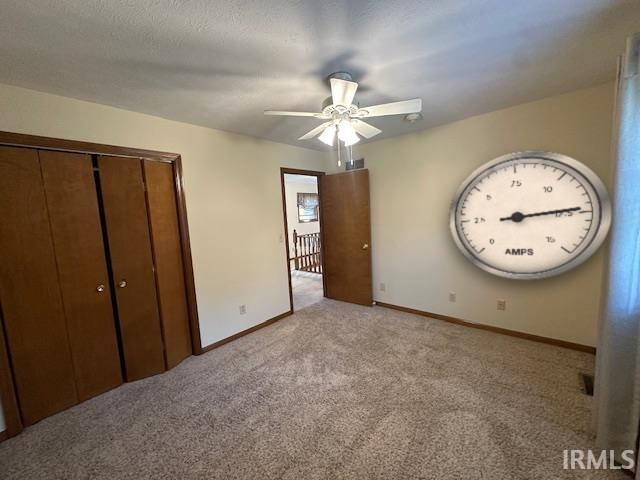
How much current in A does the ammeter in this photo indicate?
12.25 A
